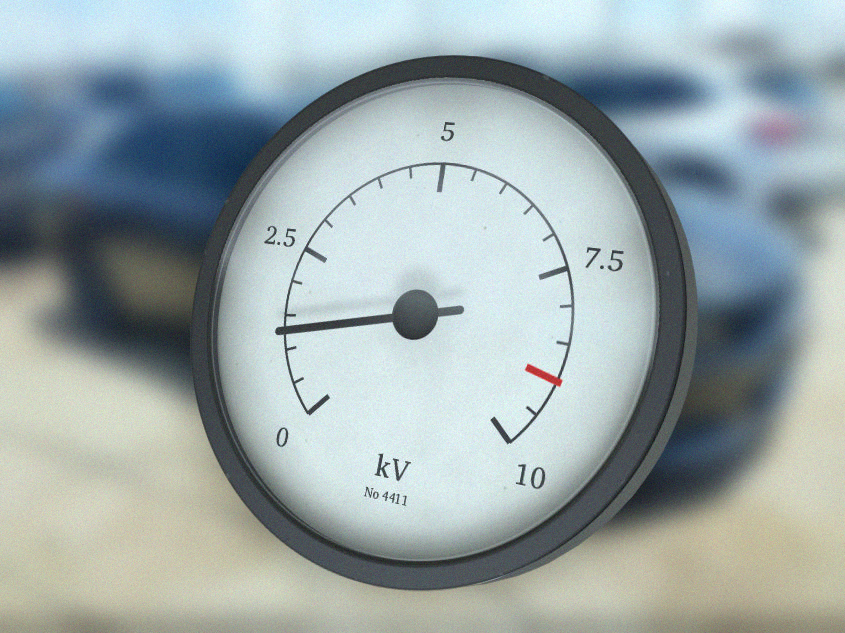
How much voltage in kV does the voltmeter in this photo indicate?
1.25 kV
